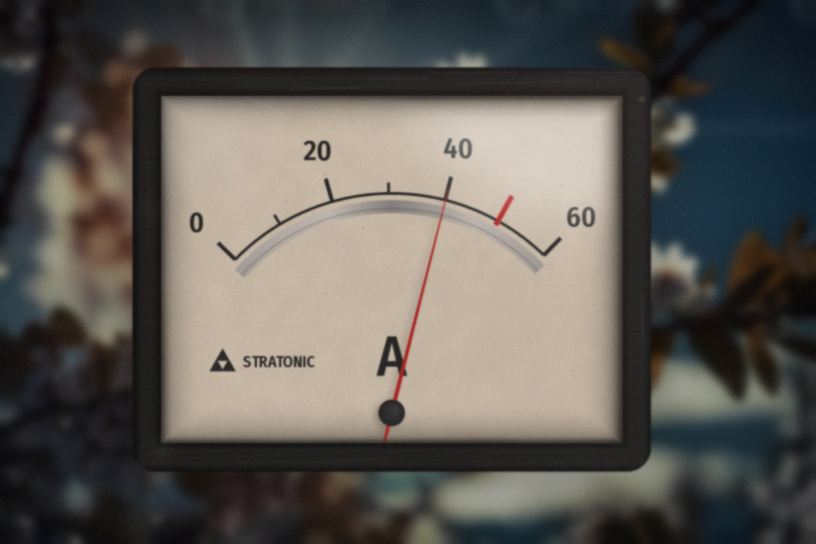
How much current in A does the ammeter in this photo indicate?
40 A
